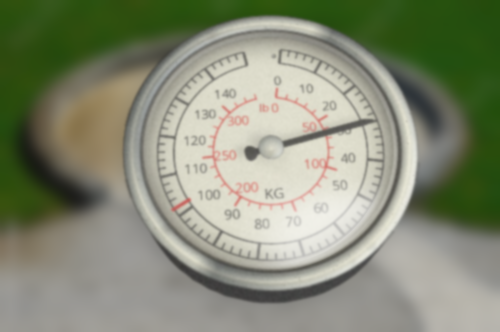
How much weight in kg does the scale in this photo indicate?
30 kg
